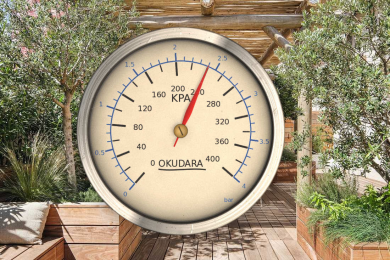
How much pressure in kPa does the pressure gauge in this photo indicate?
240 kPa
